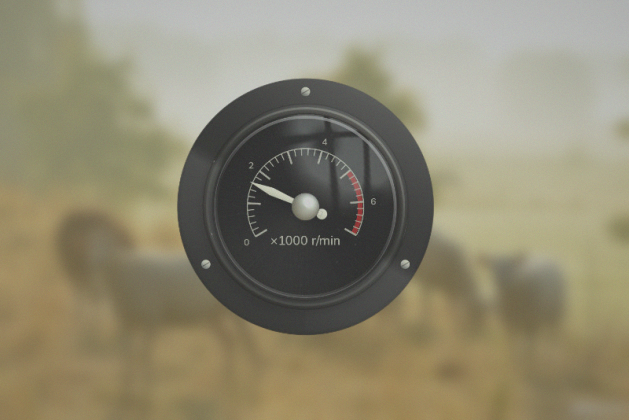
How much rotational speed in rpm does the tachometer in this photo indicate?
1600 rpm
